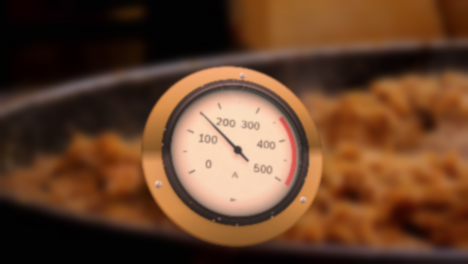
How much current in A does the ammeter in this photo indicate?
150 A
